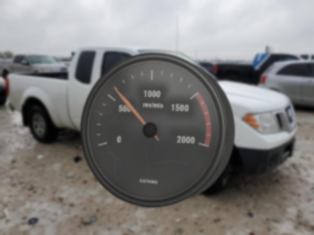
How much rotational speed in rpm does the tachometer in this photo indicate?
600 rpm
